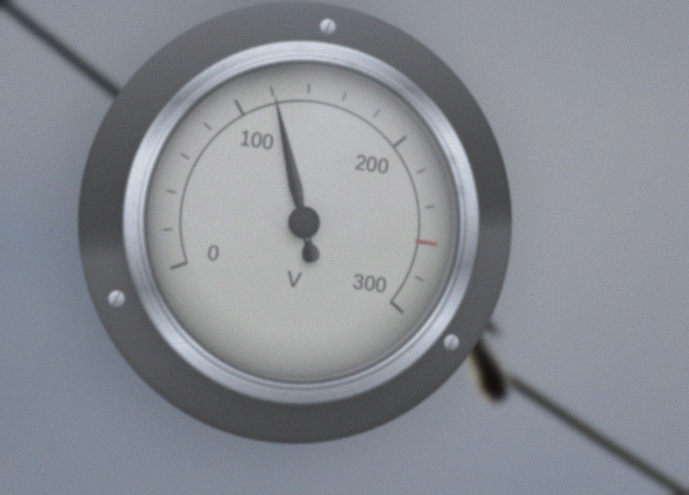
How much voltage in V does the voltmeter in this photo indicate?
120 V
